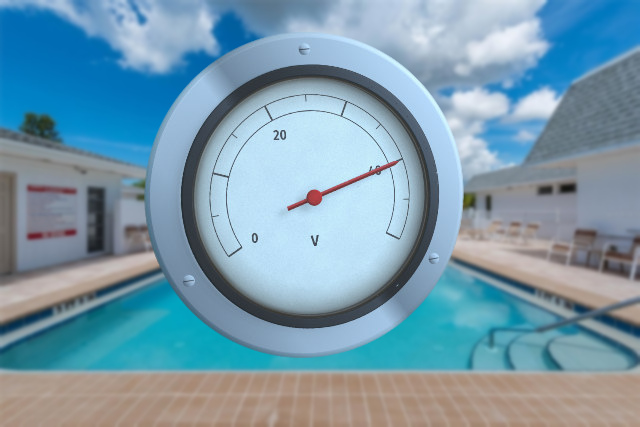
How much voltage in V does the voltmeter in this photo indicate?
40 V
